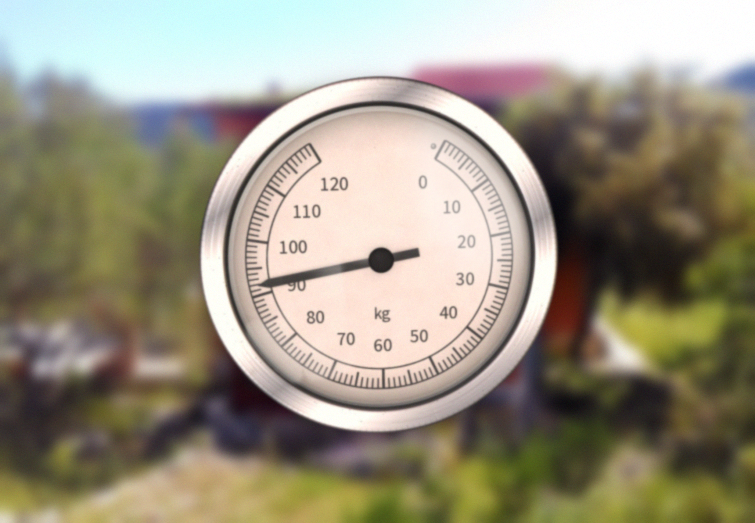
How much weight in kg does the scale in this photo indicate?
92 kg
